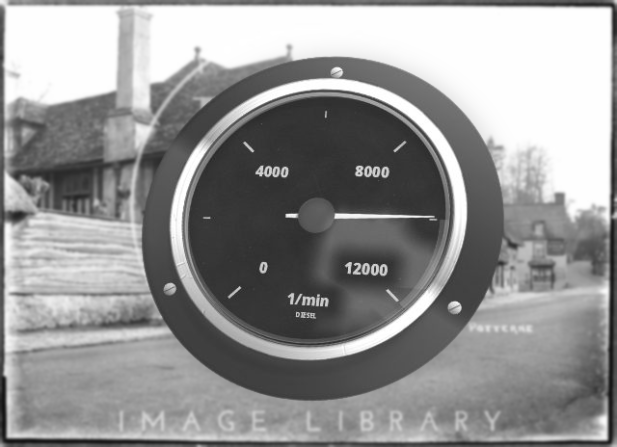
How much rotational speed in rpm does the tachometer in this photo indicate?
10000 rpm
